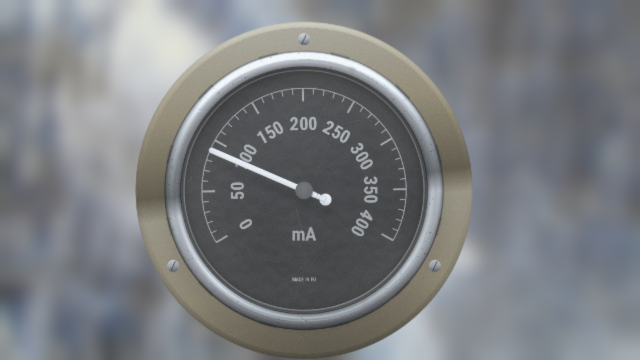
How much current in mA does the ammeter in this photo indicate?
90 mA
